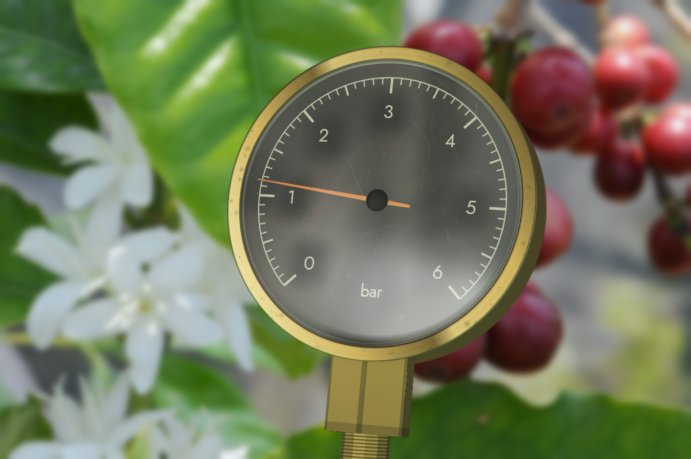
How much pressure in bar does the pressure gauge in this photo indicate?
1.15 bar
